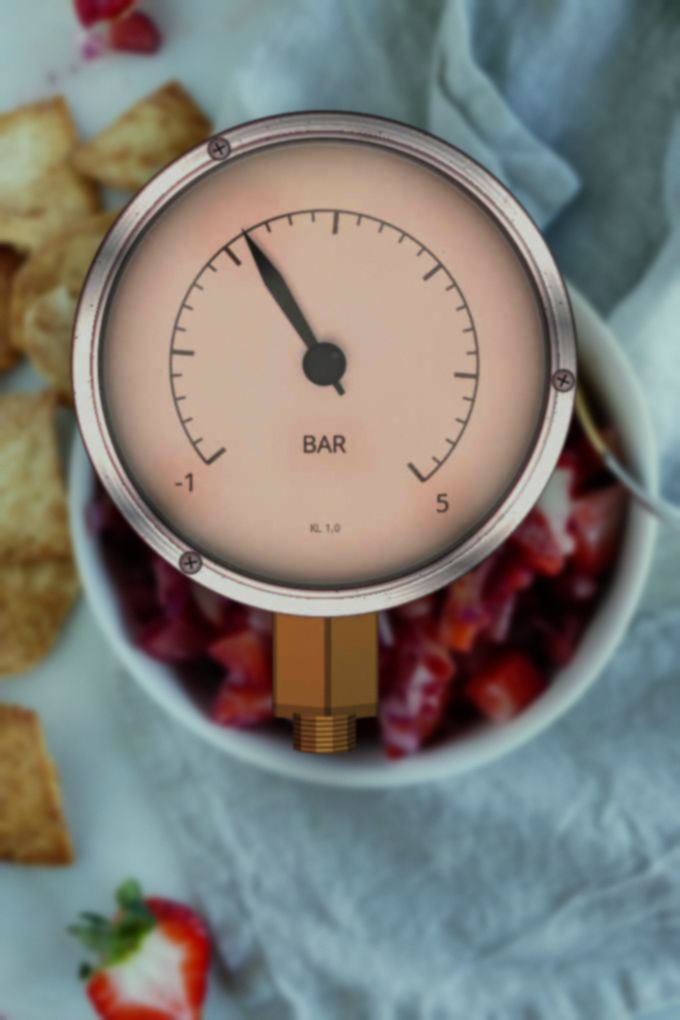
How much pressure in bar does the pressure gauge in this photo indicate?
1.2 bar
